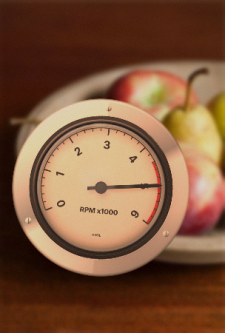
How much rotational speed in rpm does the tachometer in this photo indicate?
5000 rpm
